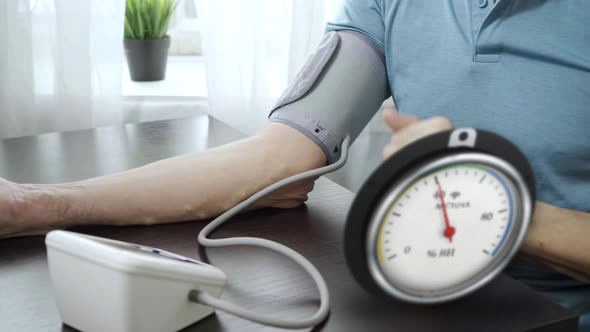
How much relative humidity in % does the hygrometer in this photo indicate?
40 %
